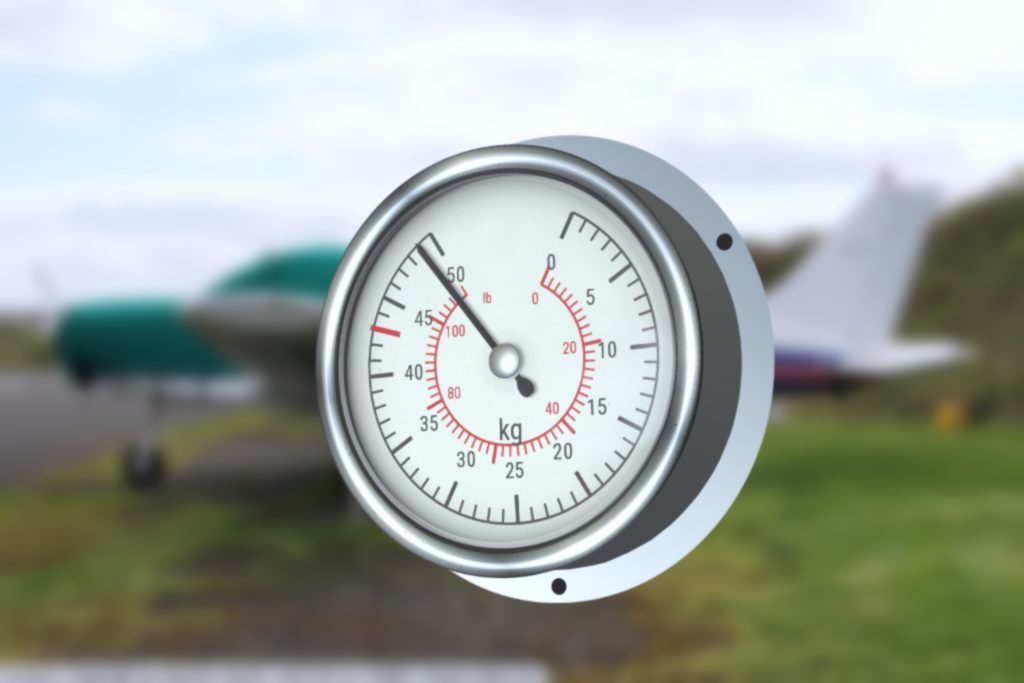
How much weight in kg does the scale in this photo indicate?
49 kg
